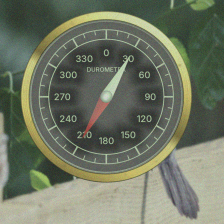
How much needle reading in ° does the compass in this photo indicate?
210 °
